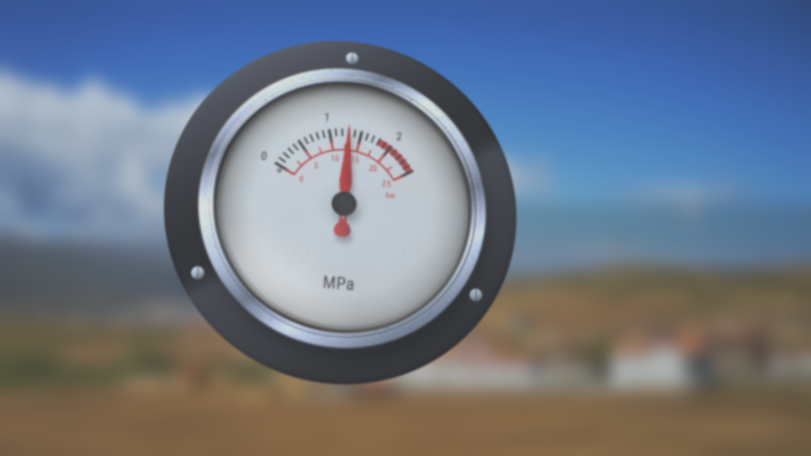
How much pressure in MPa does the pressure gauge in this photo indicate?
1.3 MPa
